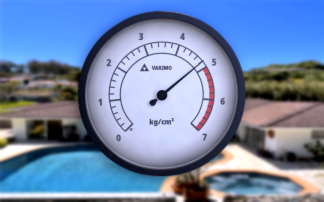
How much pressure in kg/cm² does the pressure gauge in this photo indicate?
4.8 kg/cm²
